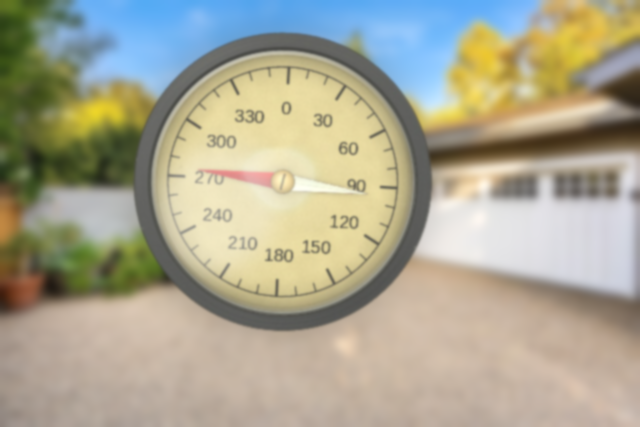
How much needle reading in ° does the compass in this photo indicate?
275 °
